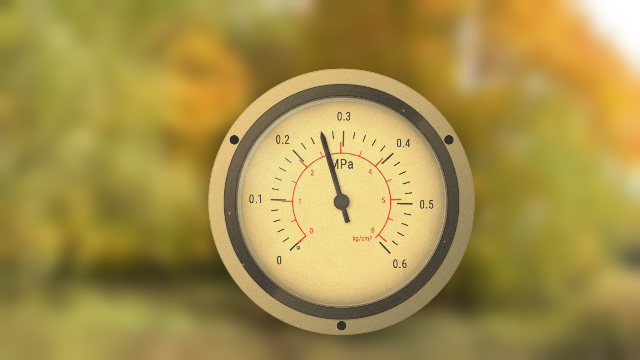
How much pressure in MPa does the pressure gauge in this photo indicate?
0.26 MPa
